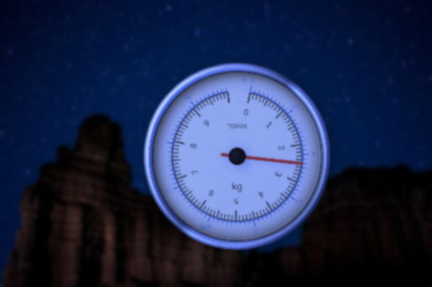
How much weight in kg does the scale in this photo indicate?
2.5 kg
